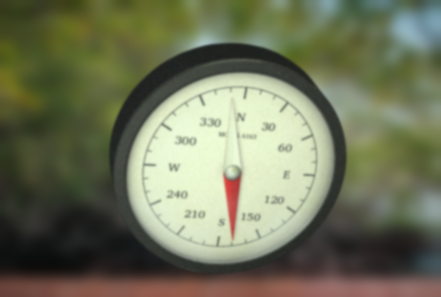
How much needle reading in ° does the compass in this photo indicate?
170 °
